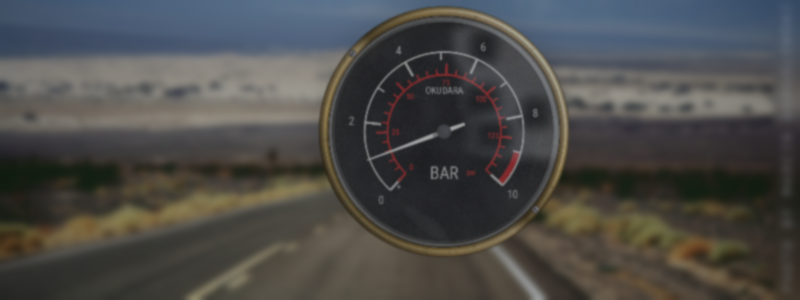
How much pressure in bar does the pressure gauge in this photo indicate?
1 bar
